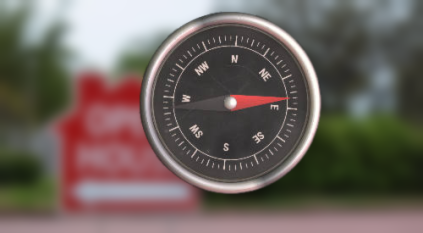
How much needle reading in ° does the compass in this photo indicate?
80 °
